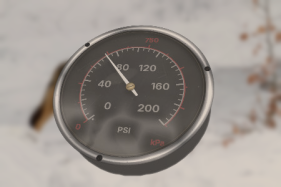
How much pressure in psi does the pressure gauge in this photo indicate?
70 psi
